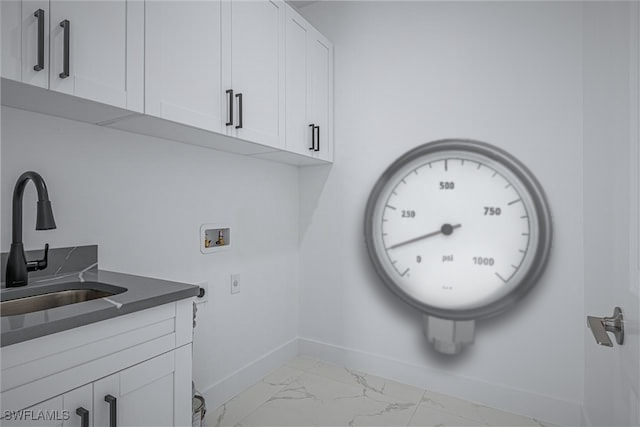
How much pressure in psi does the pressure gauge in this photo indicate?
100 psi
